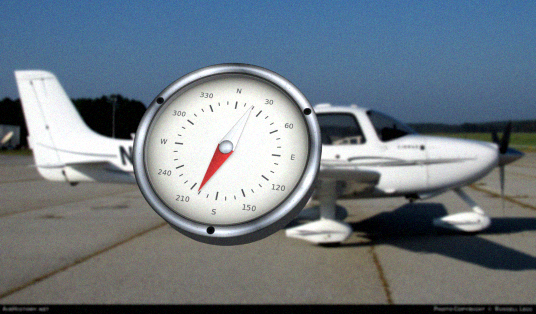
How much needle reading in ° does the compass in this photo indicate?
200 °
